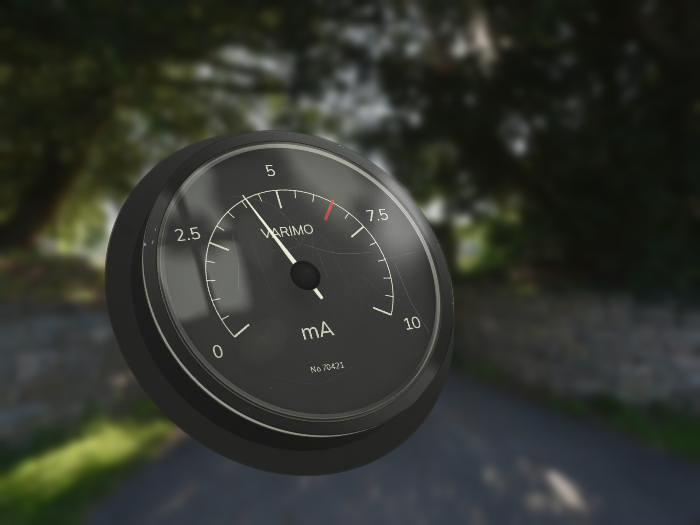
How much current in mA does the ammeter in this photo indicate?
4 mA
